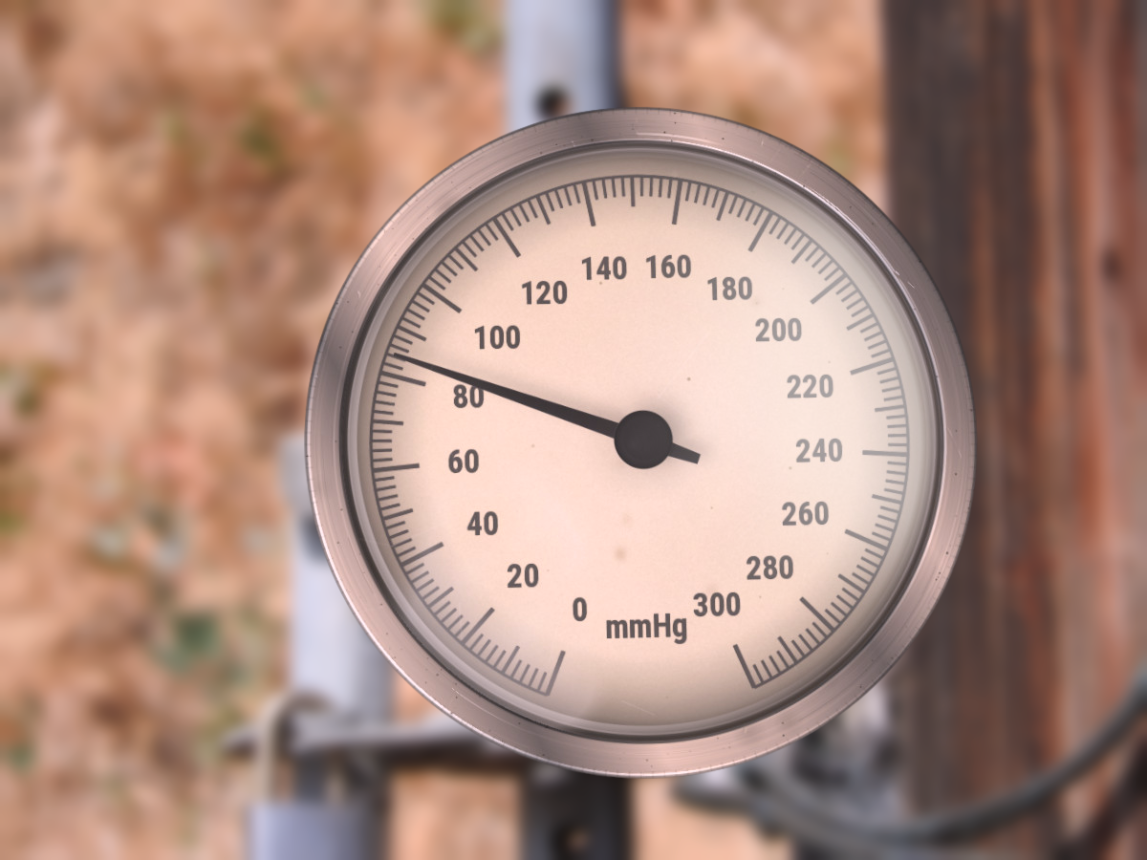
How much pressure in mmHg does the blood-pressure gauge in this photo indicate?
84 mmHg
